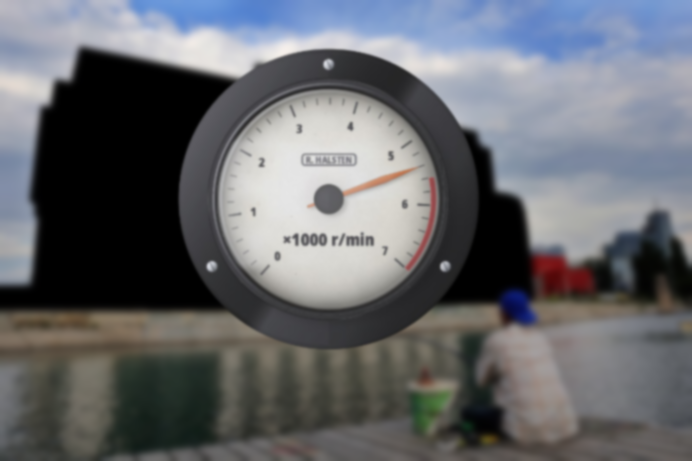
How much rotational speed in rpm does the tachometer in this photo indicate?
5400 rpm
